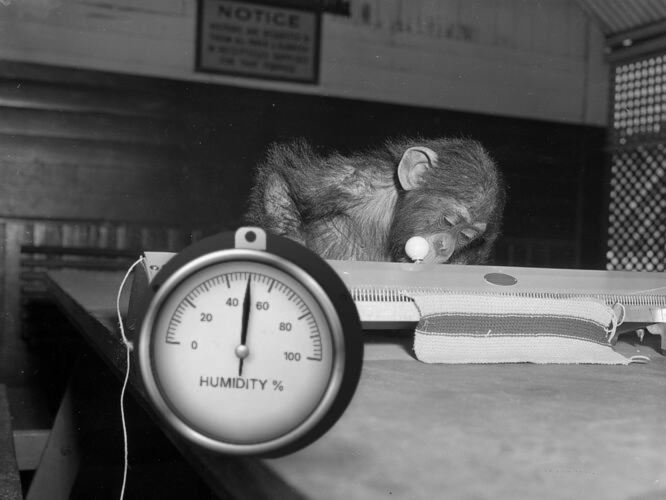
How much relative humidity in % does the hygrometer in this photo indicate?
50 %
